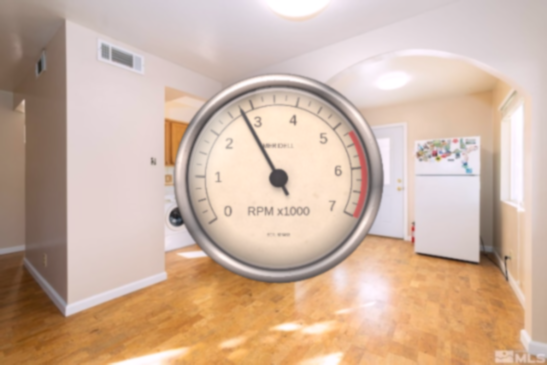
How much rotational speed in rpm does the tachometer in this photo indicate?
2750 rpm
